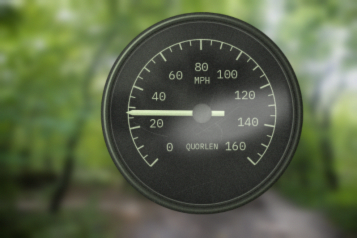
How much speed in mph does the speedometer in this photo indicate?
27.5 mph
